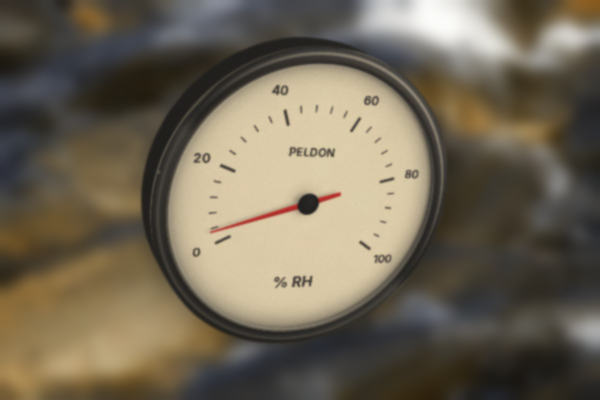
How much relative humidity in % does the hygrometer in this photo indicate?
4 %
